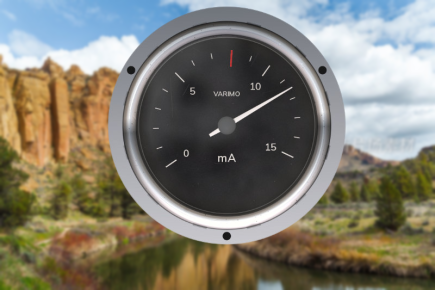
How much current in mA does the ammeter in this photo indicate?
11.5 mA
